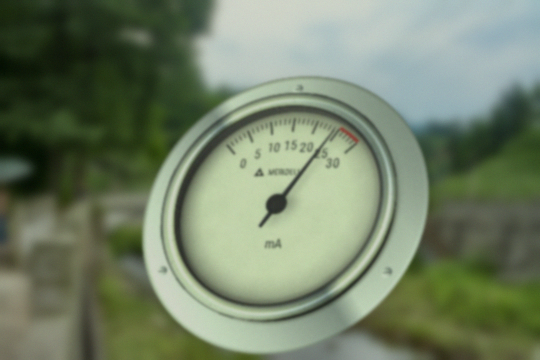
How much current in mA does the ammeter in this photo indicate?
25 mA
